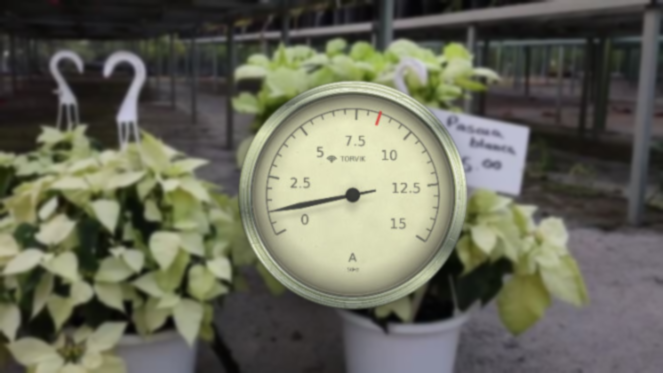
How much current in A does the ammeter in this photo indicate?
1 A
